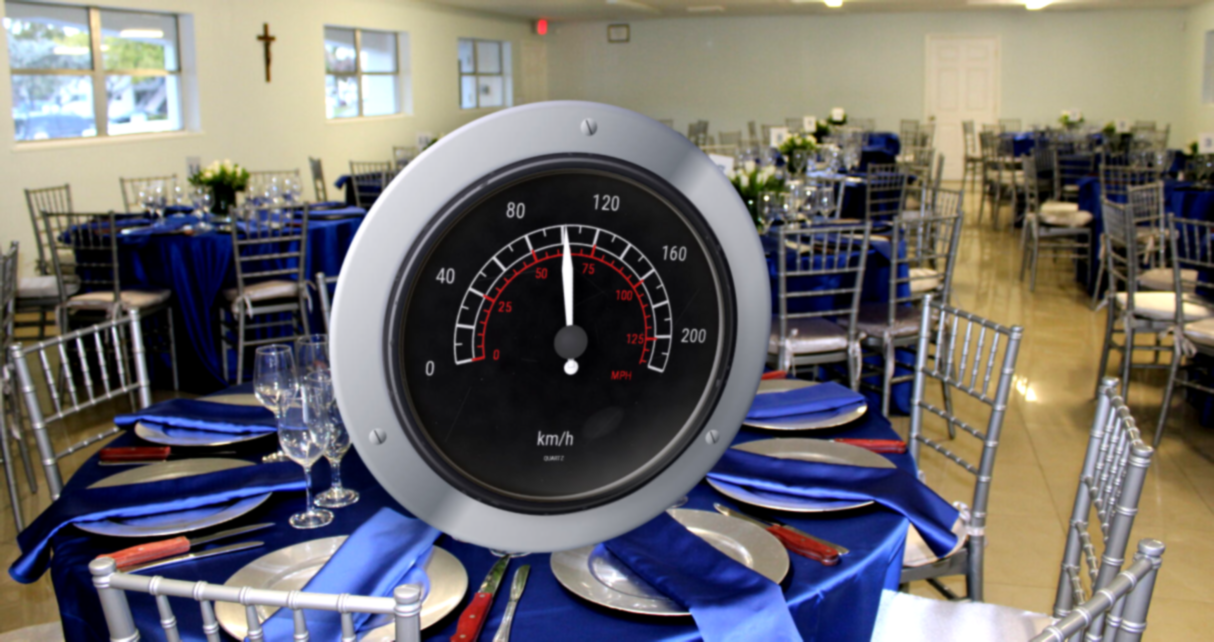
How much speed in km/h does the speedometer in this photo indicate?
100 km/h
